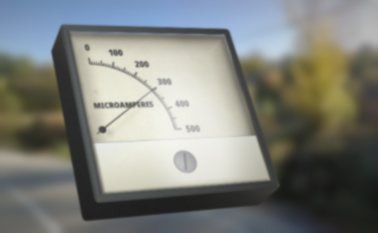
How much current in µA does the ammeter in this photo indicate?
300 µA
